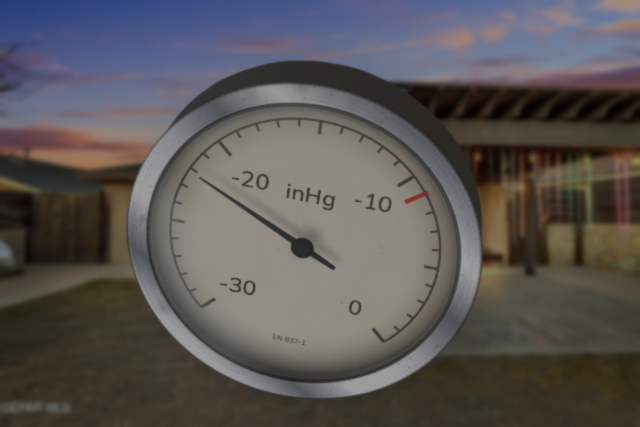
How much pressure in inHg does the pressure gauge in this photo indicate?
-22 inHg
